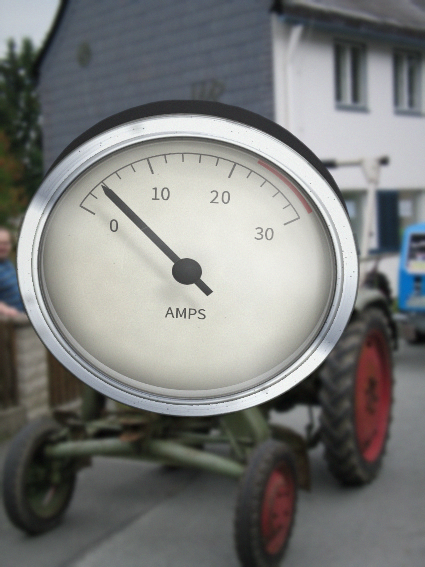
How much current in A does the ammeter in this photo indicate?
4 A
